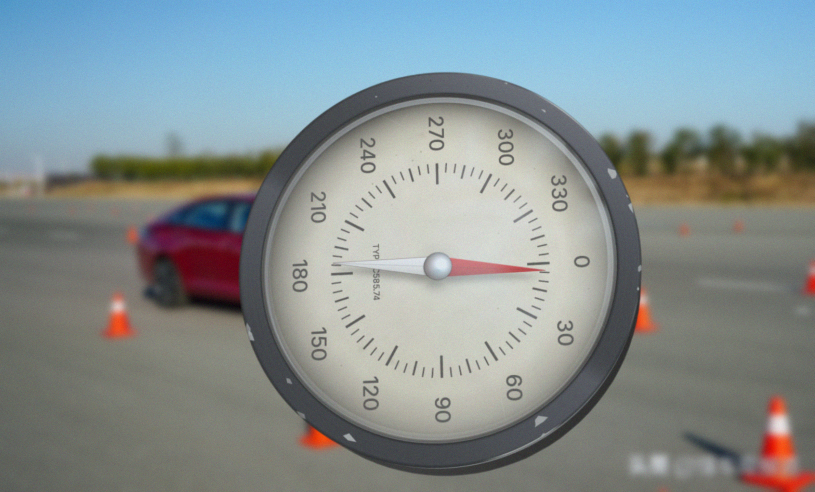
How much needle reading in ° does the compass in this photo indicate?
5 °
